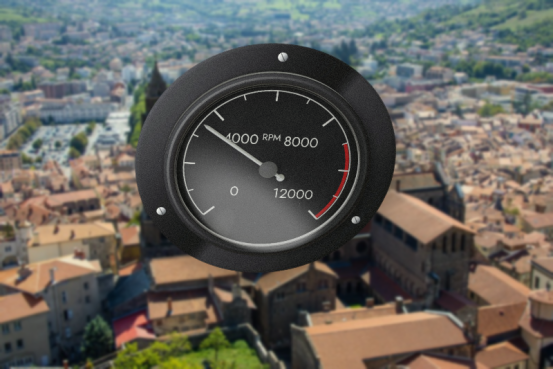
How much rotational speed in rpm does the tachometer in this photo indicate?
3500 rpm
